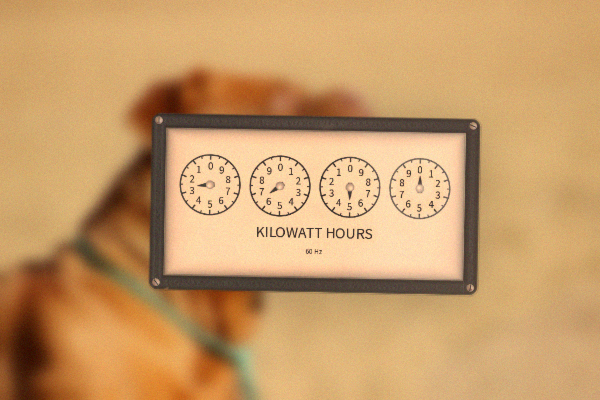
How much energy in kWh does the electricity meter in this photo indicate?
2650 kWh
